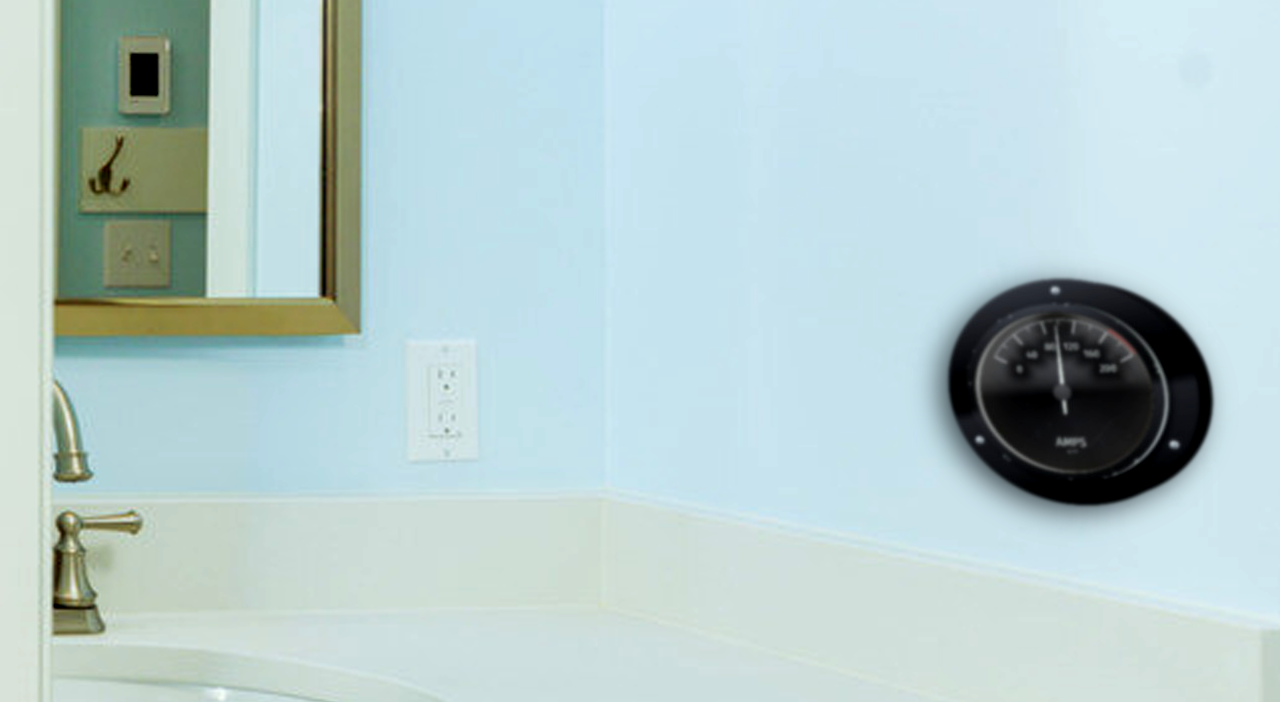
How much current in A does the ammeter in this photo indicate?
100 A
